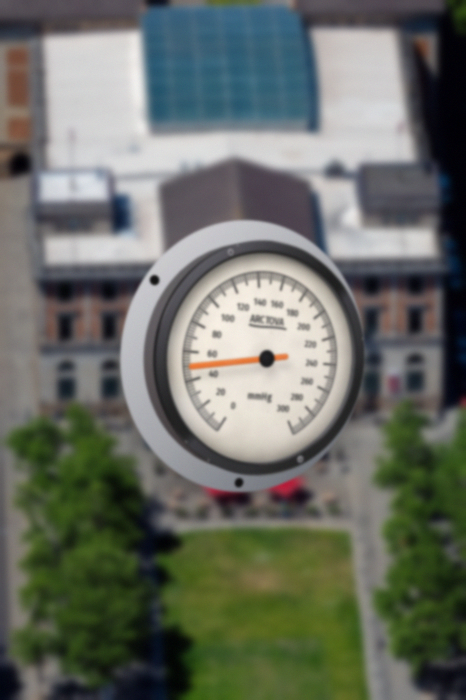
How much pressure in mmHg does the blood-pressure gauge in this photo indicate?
50 mmHg
